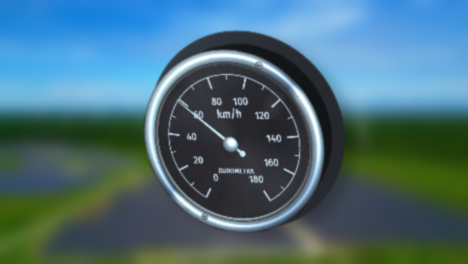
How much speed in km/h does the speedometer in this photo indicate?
60 km/h
